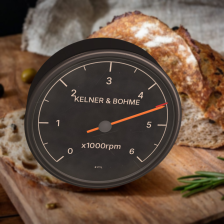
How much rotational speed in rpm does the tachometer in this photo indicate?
4500 rpm
